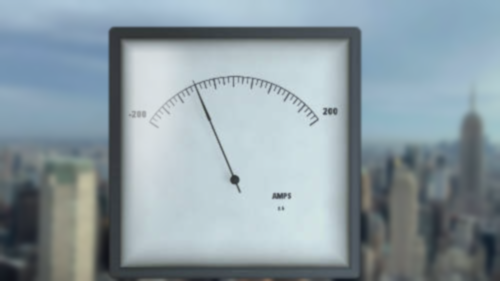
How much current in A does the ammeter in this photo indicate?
-80 A
